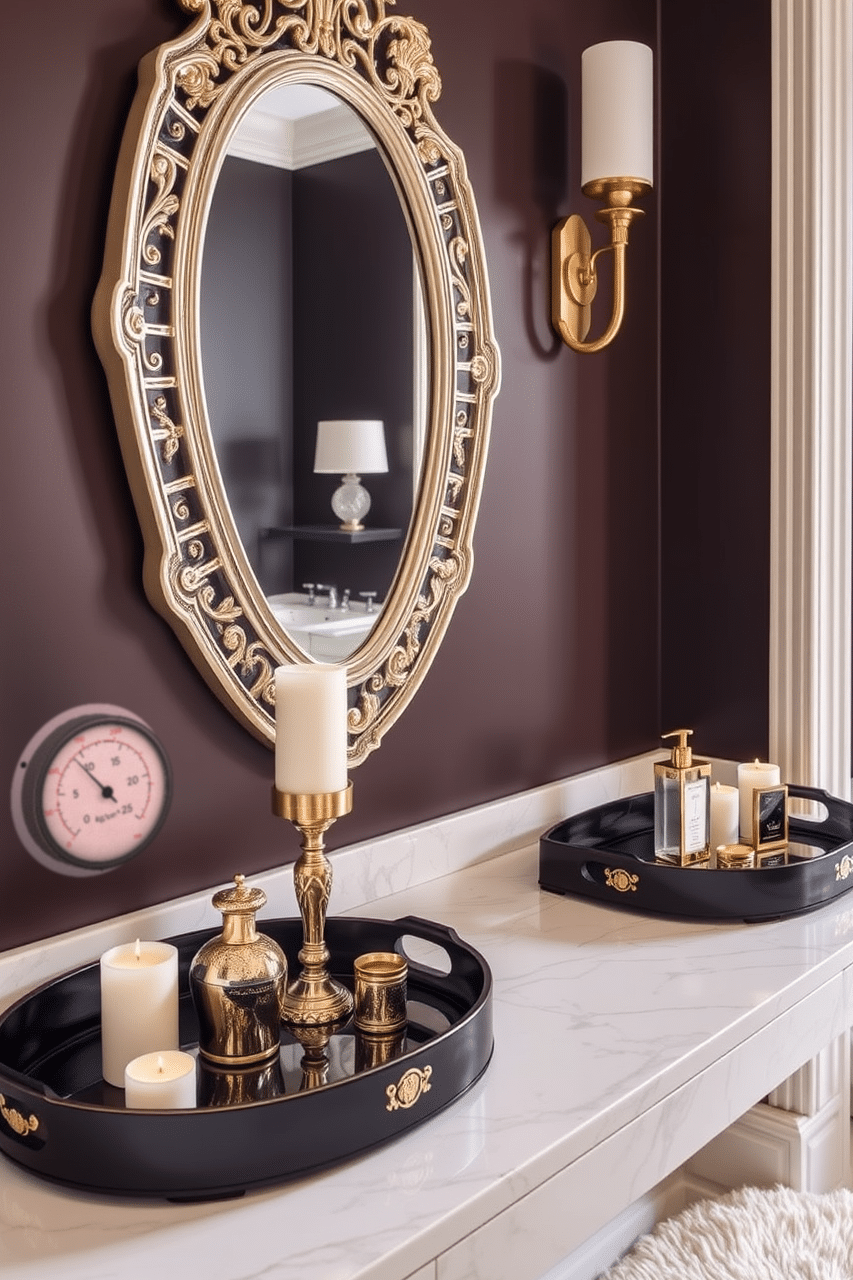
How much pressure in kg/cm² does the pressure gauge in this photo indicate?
9 kg/cm²
